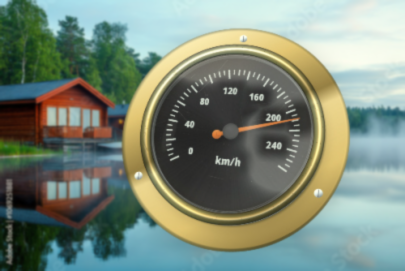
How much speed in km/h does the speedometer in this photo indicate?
210 km/h
